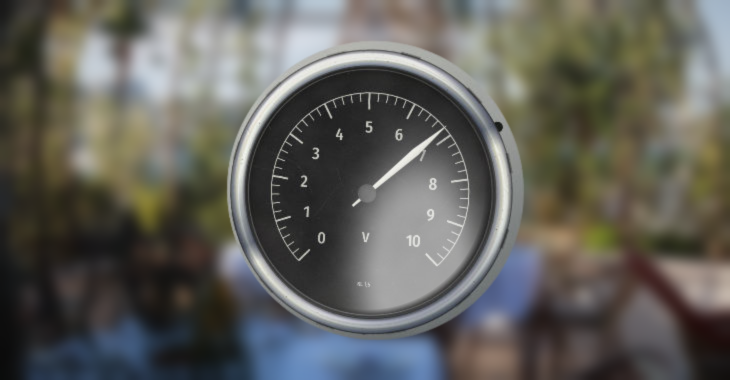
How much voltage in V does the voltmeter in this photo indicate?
6.8 V
